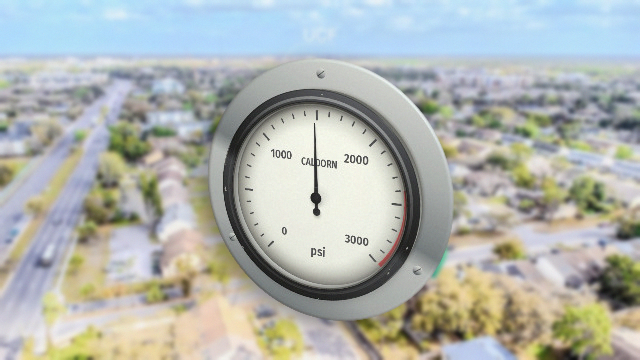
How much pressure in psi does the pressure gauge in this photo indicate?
1500 psi
